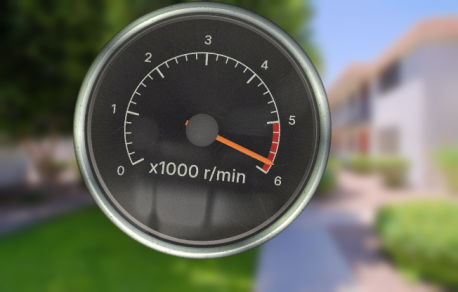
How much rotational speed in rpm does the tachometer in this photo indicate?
5800 rpm
